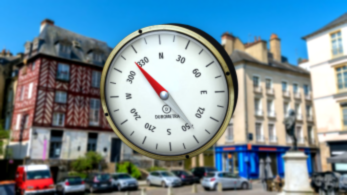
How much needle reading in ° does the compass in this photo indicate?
322.5 °
